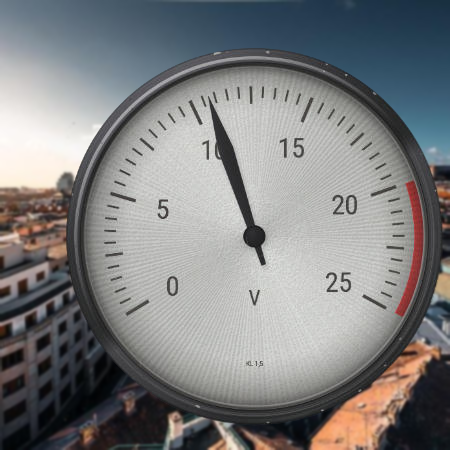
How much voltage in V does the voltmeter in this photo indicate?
10.75 V
